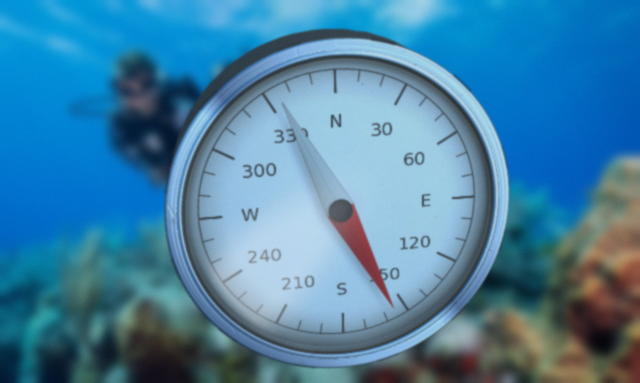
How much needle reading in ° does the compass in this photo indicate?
155 °
